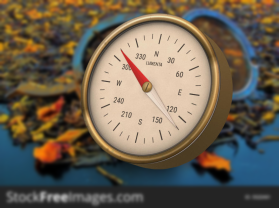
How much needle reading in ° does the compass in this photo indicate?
310 °
